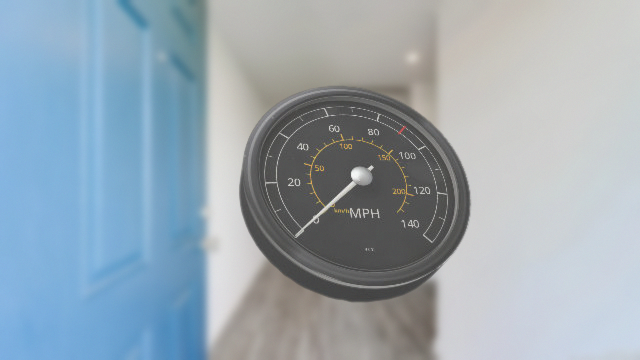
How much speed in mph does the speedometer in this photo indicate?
0 mph
